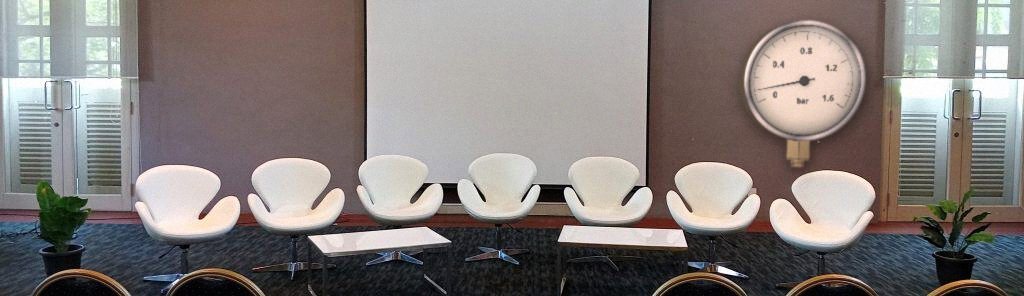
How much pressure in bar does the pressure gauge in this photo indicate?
0.1 bar
